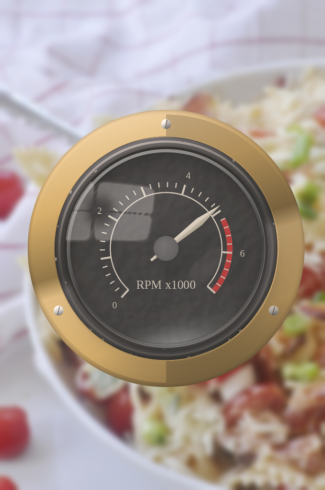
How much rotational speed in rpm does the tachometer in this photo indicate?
4900 rpm
